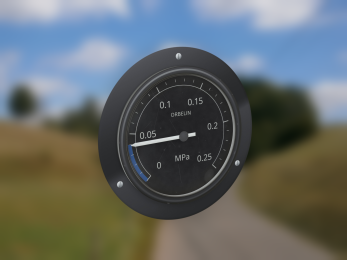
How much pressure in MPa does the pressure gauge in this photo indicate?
0.04 MPa
